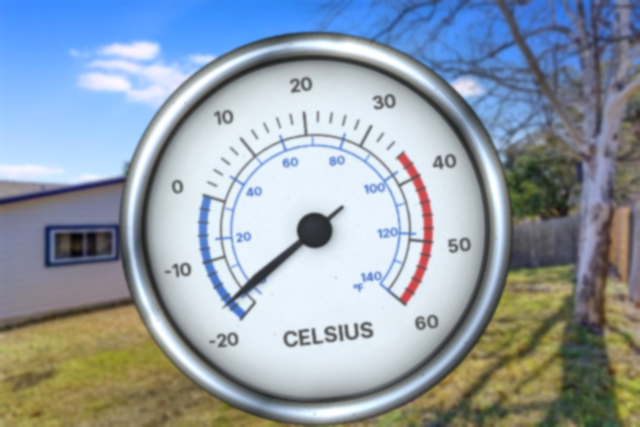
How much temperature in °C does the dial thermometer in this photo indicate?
-17 °C
